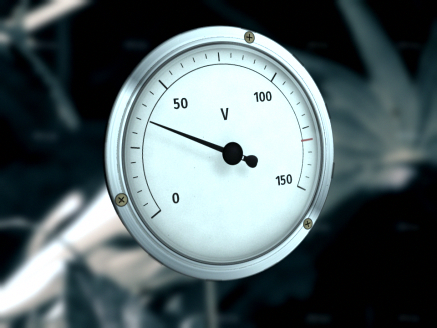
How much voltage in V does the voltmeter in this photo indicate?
35 V
